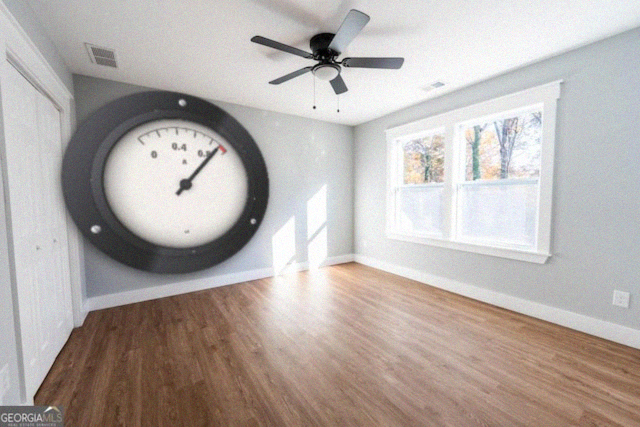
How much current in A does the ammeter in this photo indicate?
0.9 A
